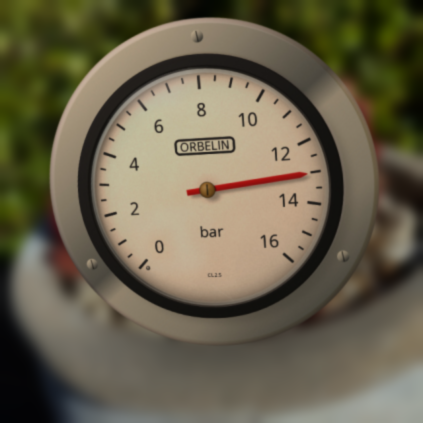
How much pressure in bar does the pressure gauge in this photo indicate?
13 bar
